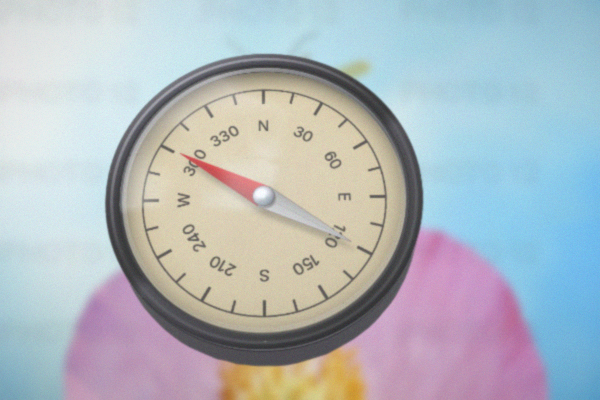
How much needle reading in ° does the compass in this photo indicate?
300 °
